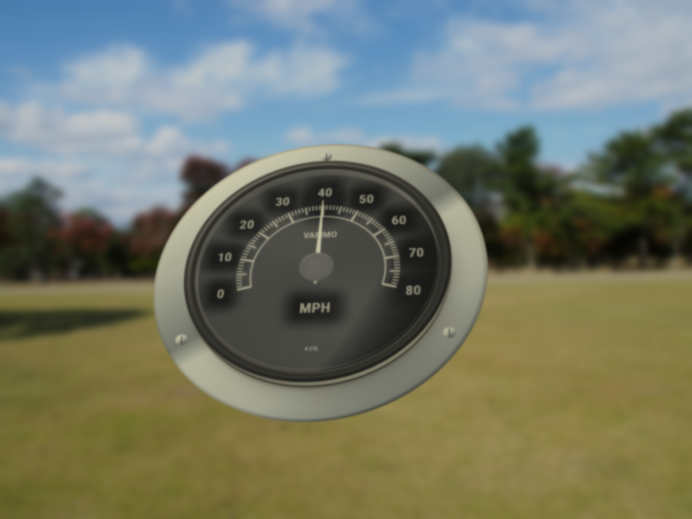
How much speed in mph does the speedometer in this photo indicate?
40 mph
